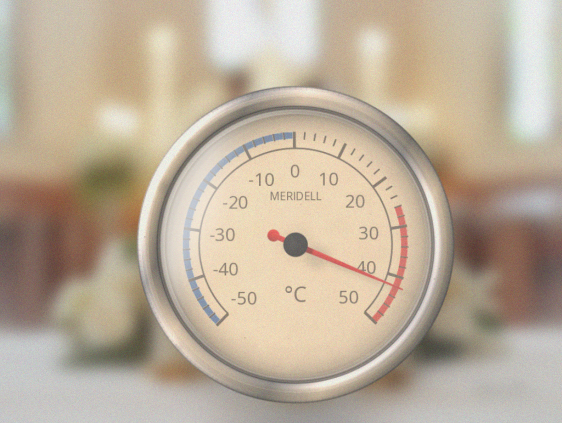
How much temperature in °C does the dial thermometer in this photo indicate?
42 °C
